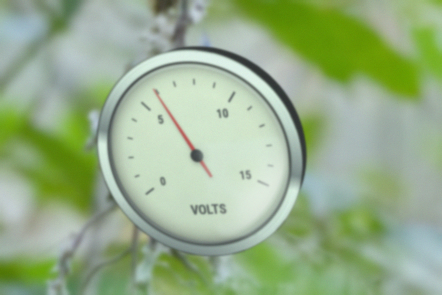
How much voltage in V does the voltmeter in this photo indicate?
6 V
